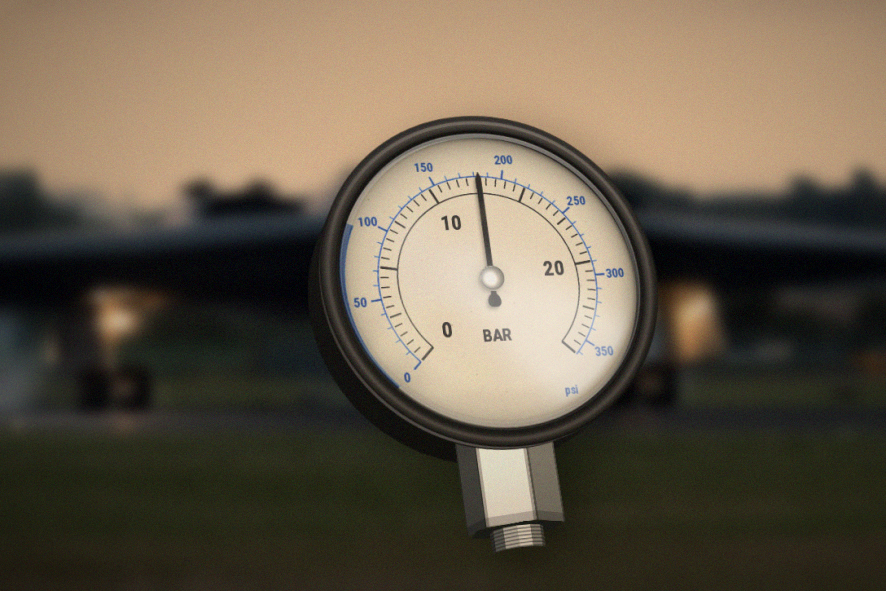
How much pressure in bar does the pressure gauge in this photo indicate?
12.5 bar
